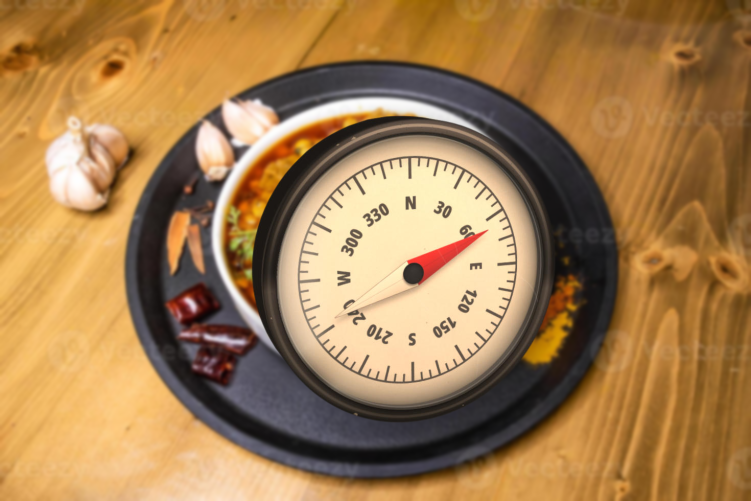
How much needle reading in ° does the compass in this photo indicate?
65 °
